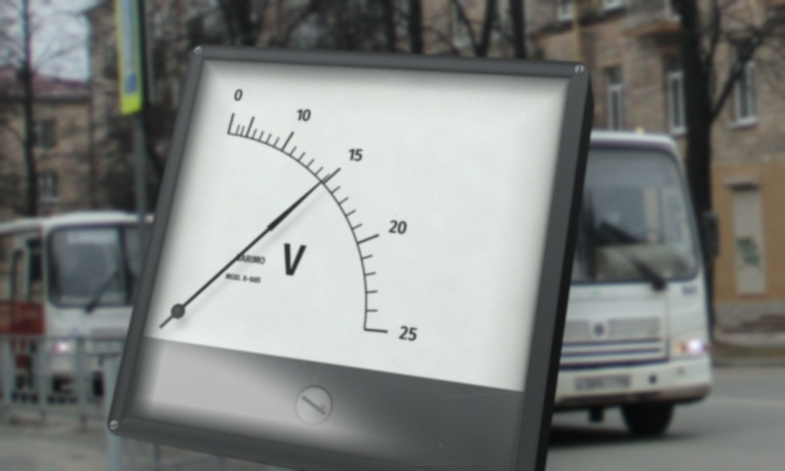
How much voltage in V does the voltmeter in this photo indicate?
15 V
